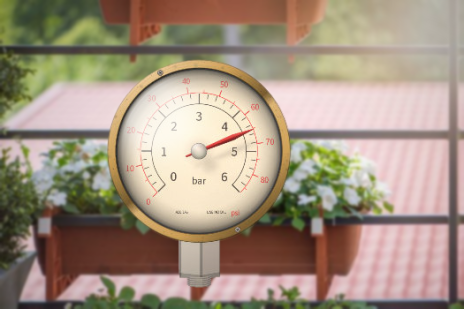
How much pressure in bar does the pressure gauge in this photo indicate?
4.5 bar
